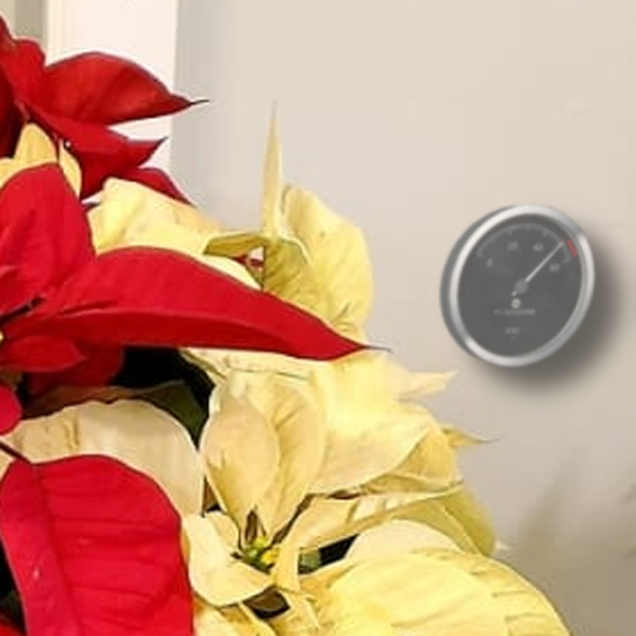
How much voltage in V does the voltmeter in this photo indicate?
50 V
